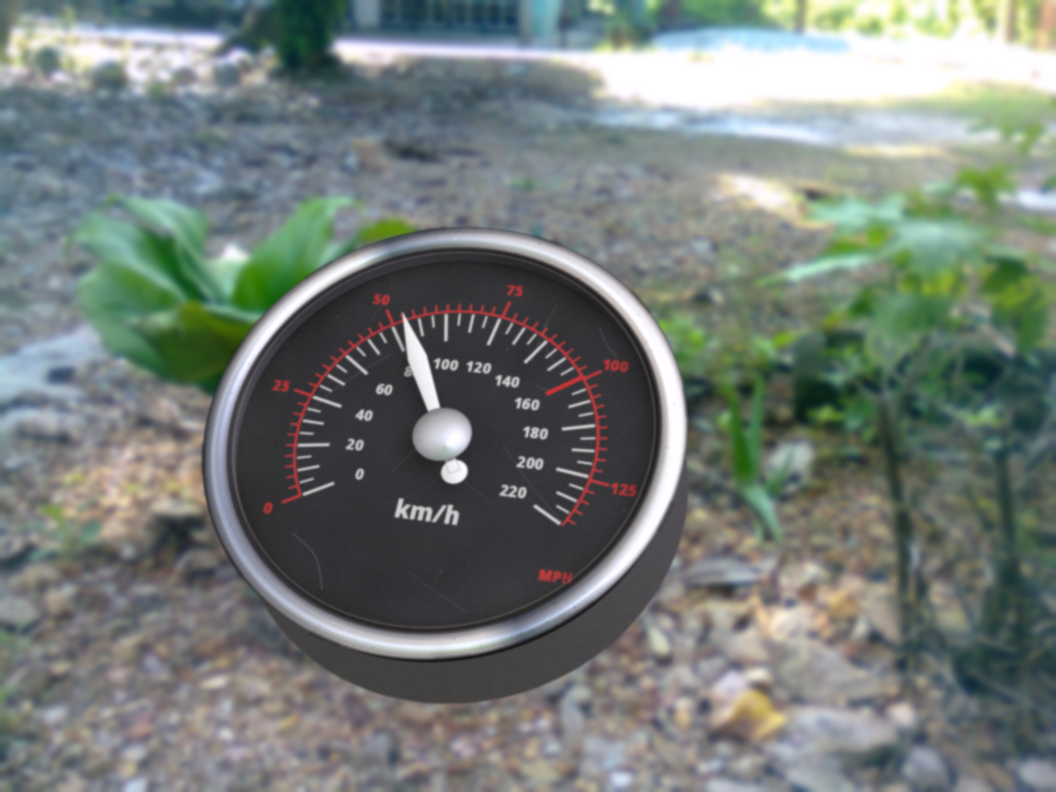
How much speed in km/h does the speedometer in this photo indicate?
85 km/h
